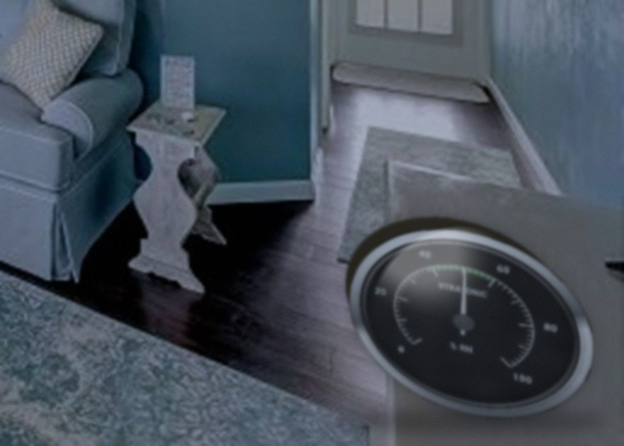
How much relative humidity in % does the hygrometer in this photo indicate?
50 %
